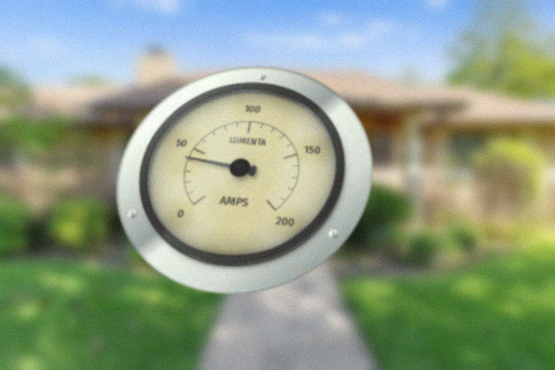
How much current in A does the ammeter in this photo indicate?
40 A
